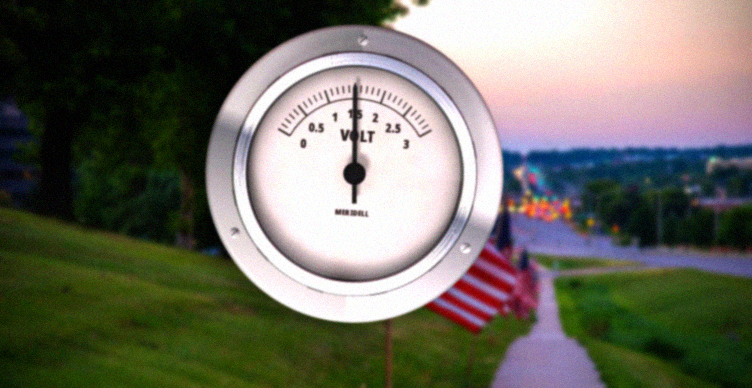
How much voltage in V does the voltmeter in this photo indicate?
1.5 V
